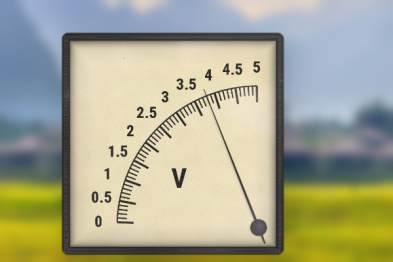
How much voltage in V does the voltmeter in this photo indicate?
3.8 V
